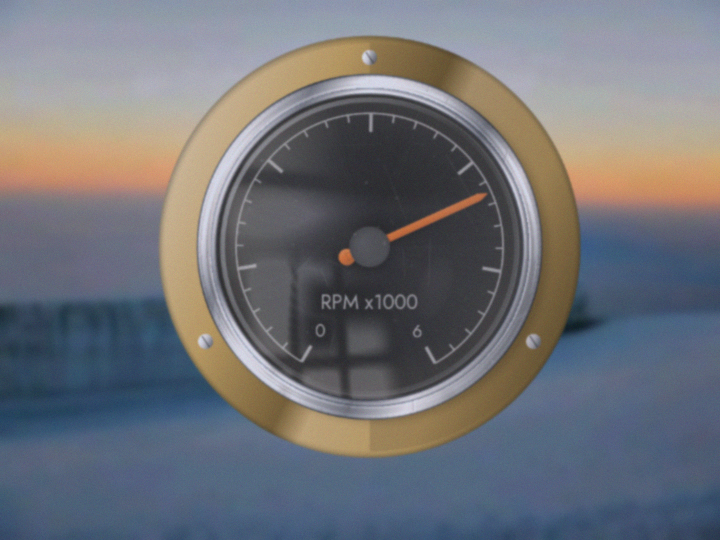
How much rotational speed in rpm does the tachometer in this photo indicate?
4300 rpm
